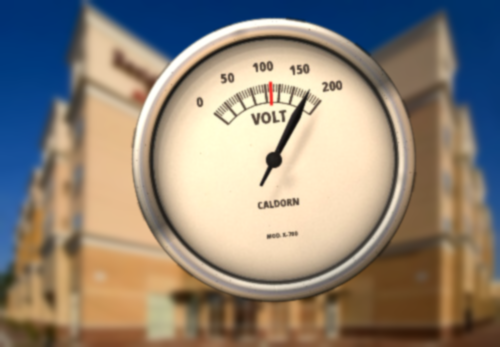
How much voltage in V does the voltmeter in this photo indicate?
175 V
